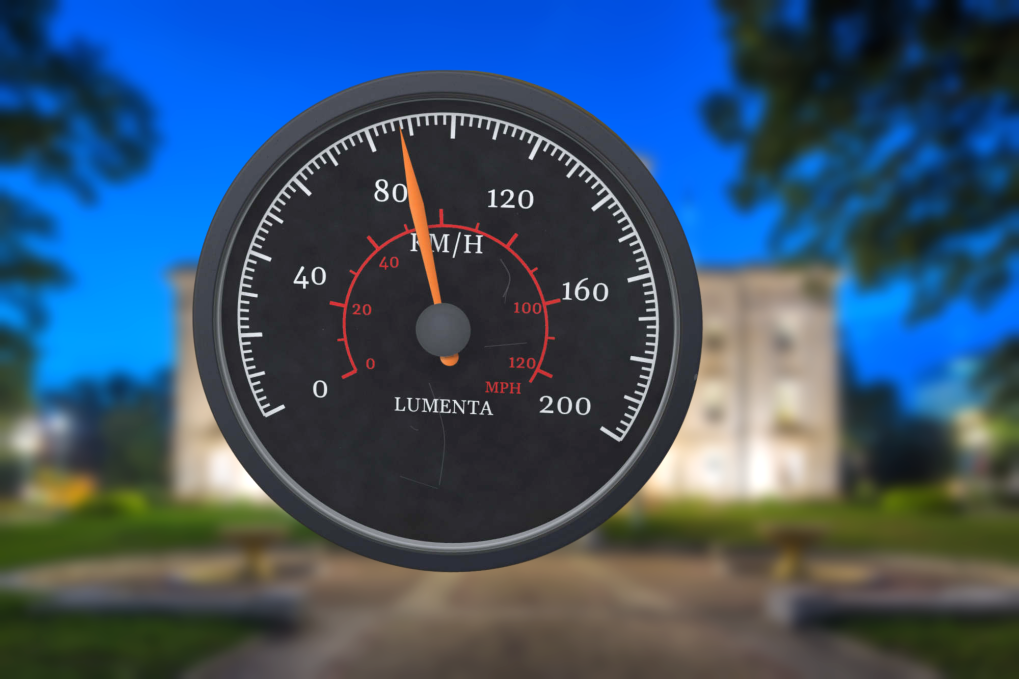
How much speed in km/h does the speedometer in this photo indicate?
88 km/h
